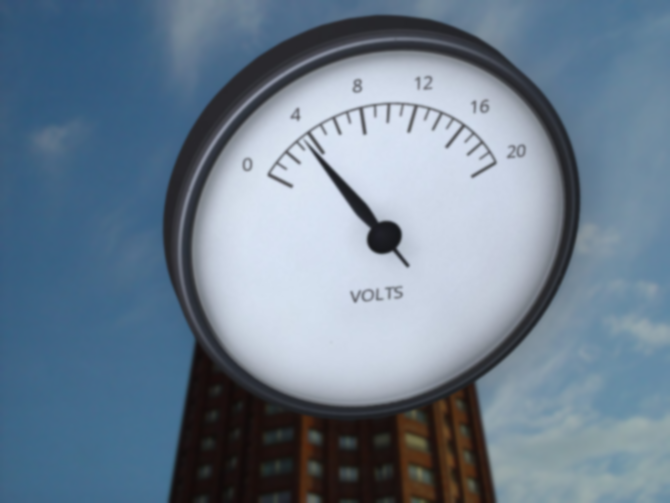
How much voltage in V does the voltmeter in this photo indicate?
3.5 V
